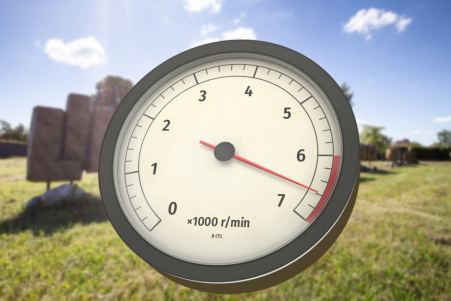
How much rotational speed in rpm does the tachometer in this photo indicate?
6600 rpm
